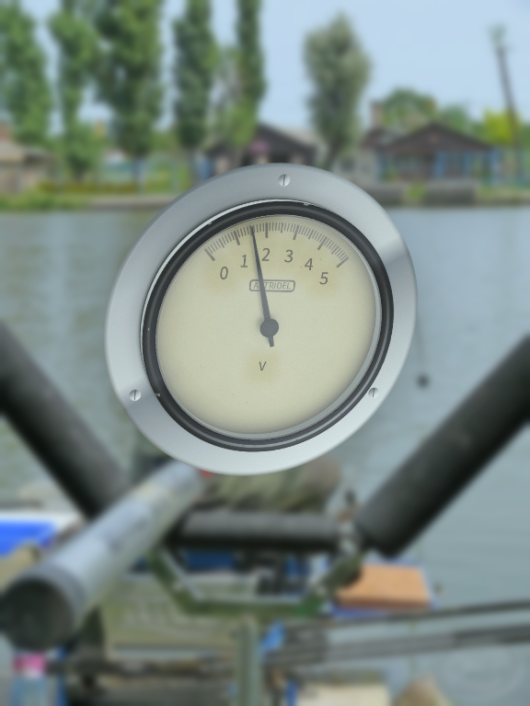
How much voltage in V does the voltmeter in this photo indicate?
1.5 V
